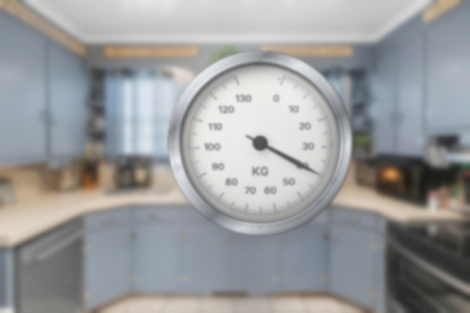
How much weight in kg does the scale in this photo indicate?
40 kg
